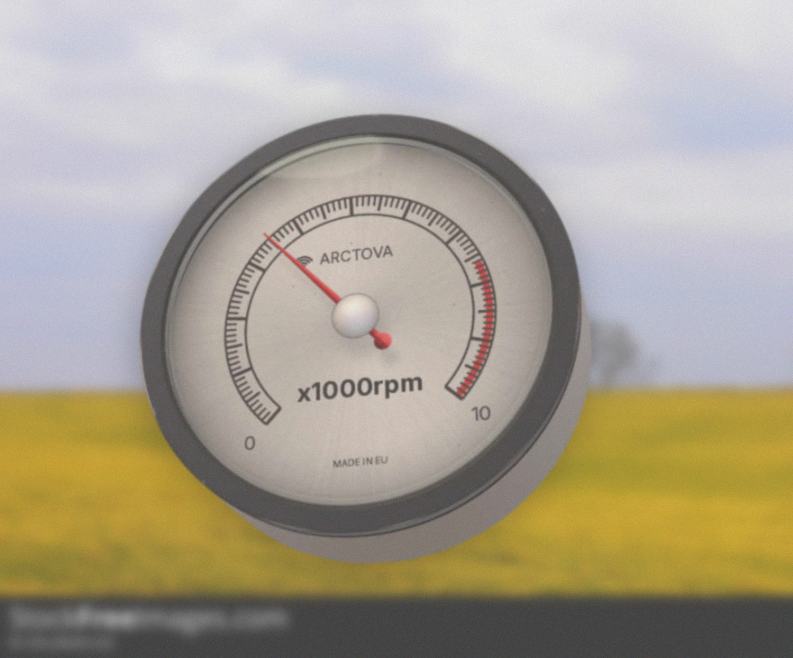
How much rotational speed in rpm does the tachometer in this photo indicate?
3500 rpm
